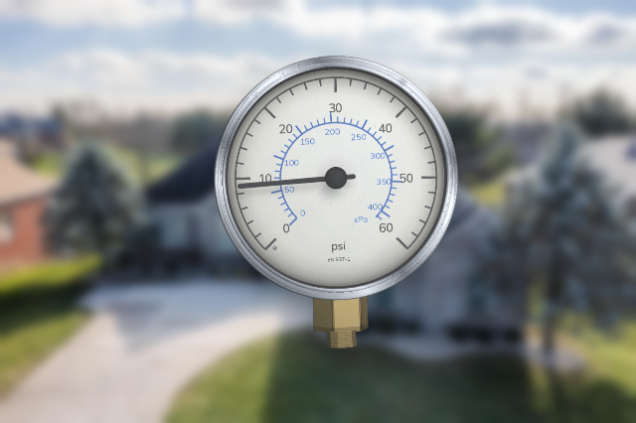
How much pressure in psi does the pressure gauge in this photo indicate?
9 psi
